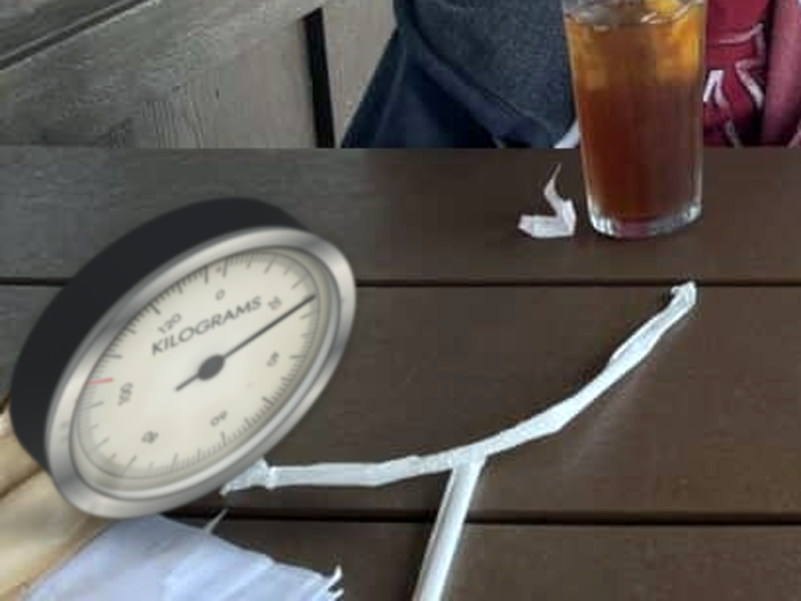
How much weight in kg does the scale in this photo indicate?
25 kg
